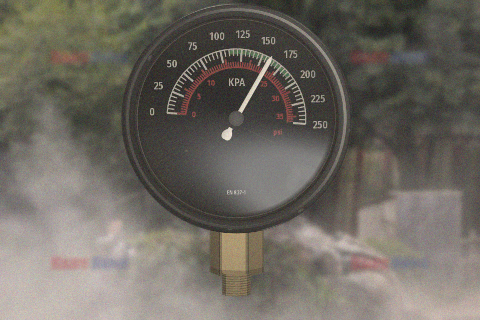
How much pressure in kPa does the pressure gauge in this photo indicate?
160 kPa
